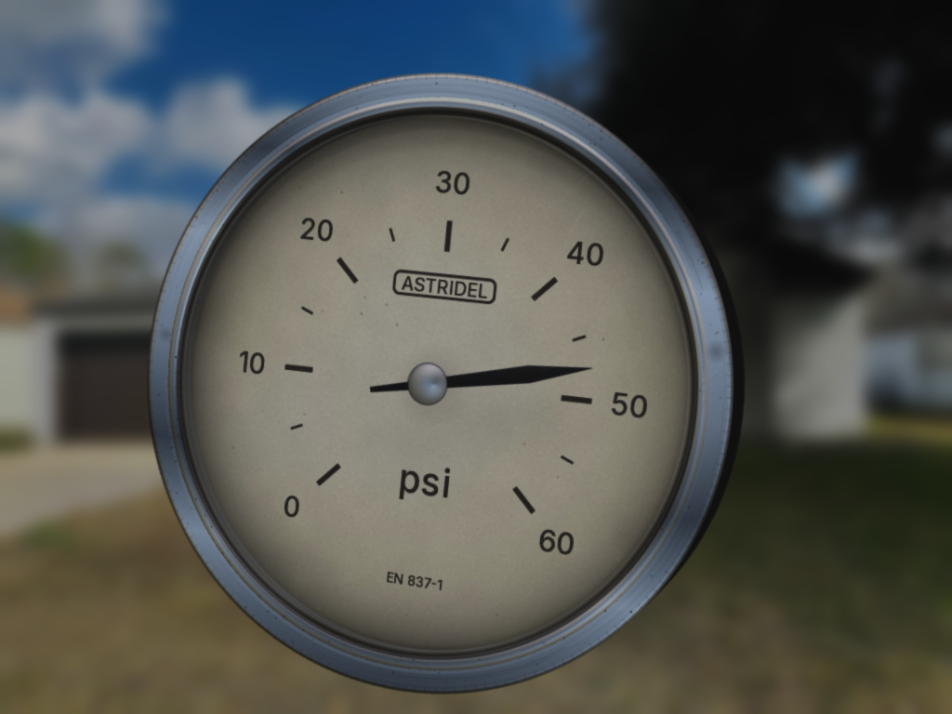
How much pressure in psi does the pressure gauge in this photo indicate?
47.5 psi
